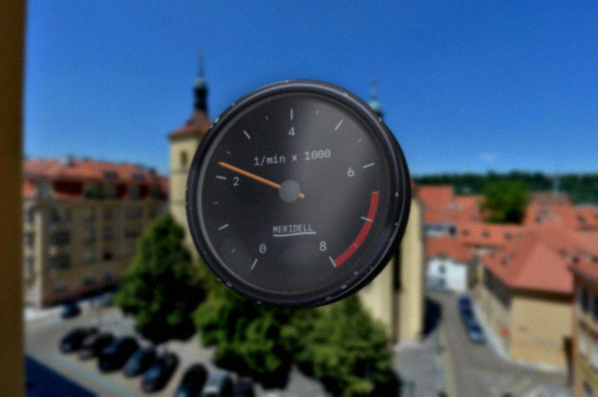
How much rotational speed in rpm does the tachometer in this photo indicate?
2250 rpm
